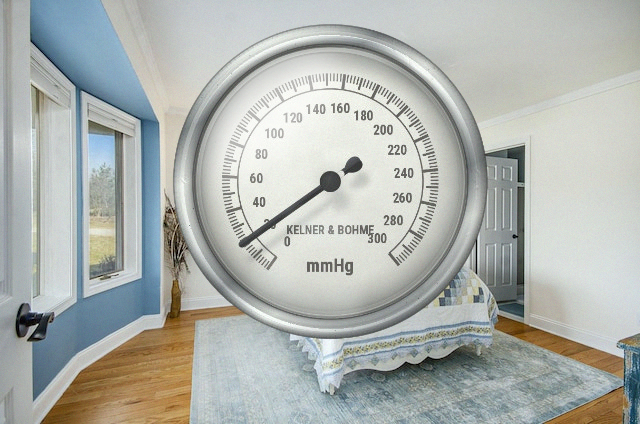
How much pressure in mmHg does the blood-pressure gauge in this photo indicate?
20 mmHg
